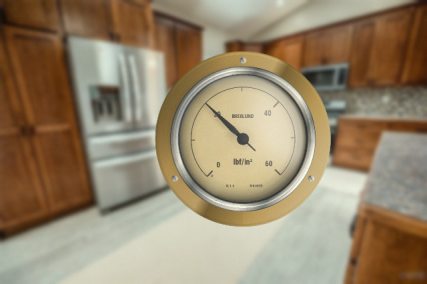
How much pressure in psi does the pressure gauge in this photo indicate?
20 psi
